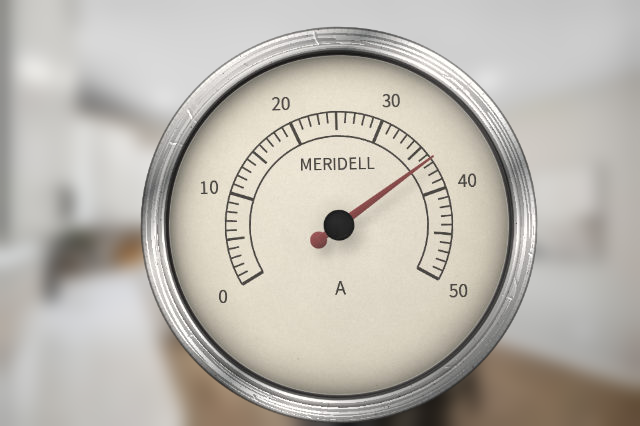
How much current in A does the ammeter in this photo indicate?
36.5 A
